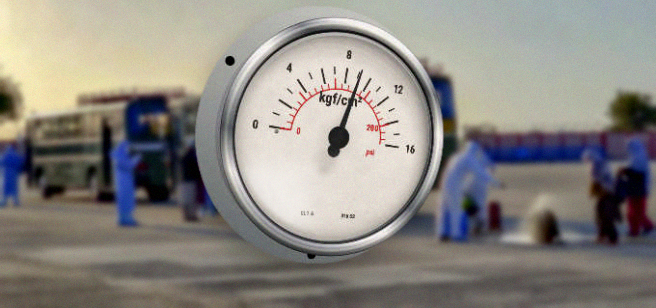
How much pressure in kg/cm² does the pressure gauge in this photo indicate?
9 kg/cm²
